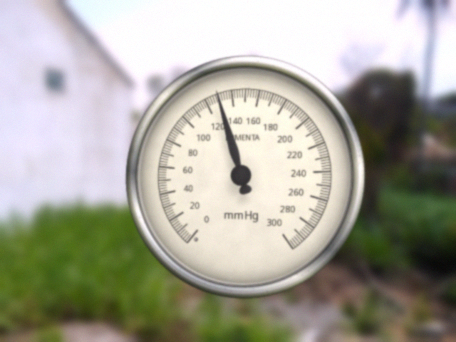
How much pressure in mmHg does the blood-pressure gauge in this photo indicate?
130 mmHg
